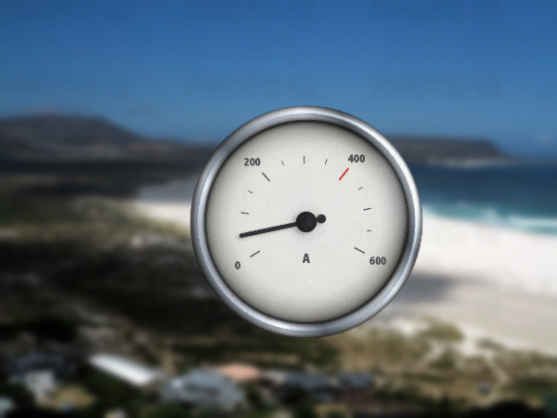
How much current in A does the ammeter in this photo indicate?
50 A
